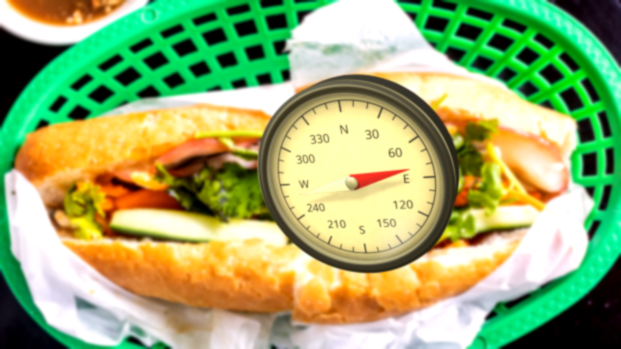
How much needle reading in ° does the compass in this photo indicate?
80 °
